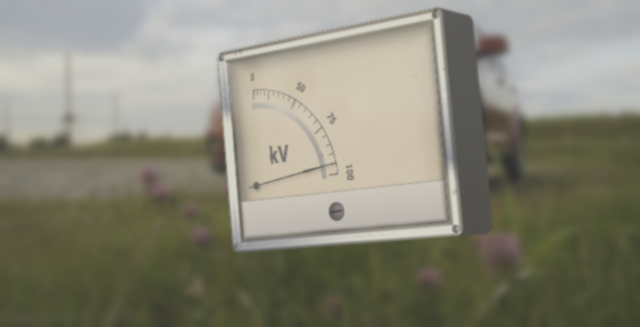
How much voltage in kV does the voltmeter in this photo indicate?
95 kV
